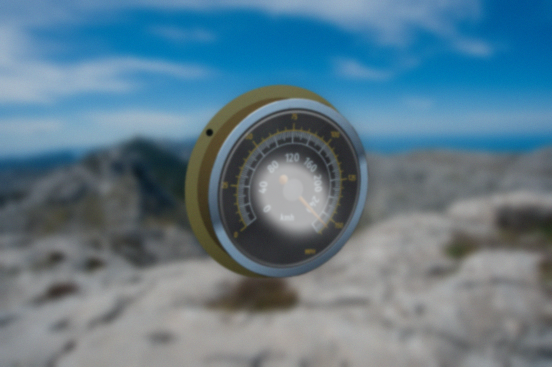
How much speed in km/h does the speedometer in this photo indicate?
250 km/h
